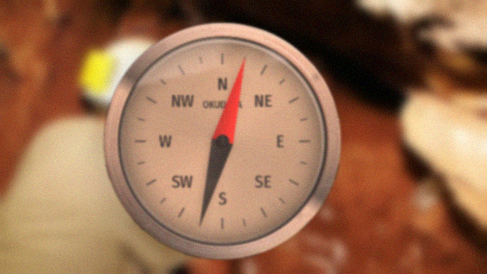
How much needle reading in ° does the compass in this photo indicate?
15 °
